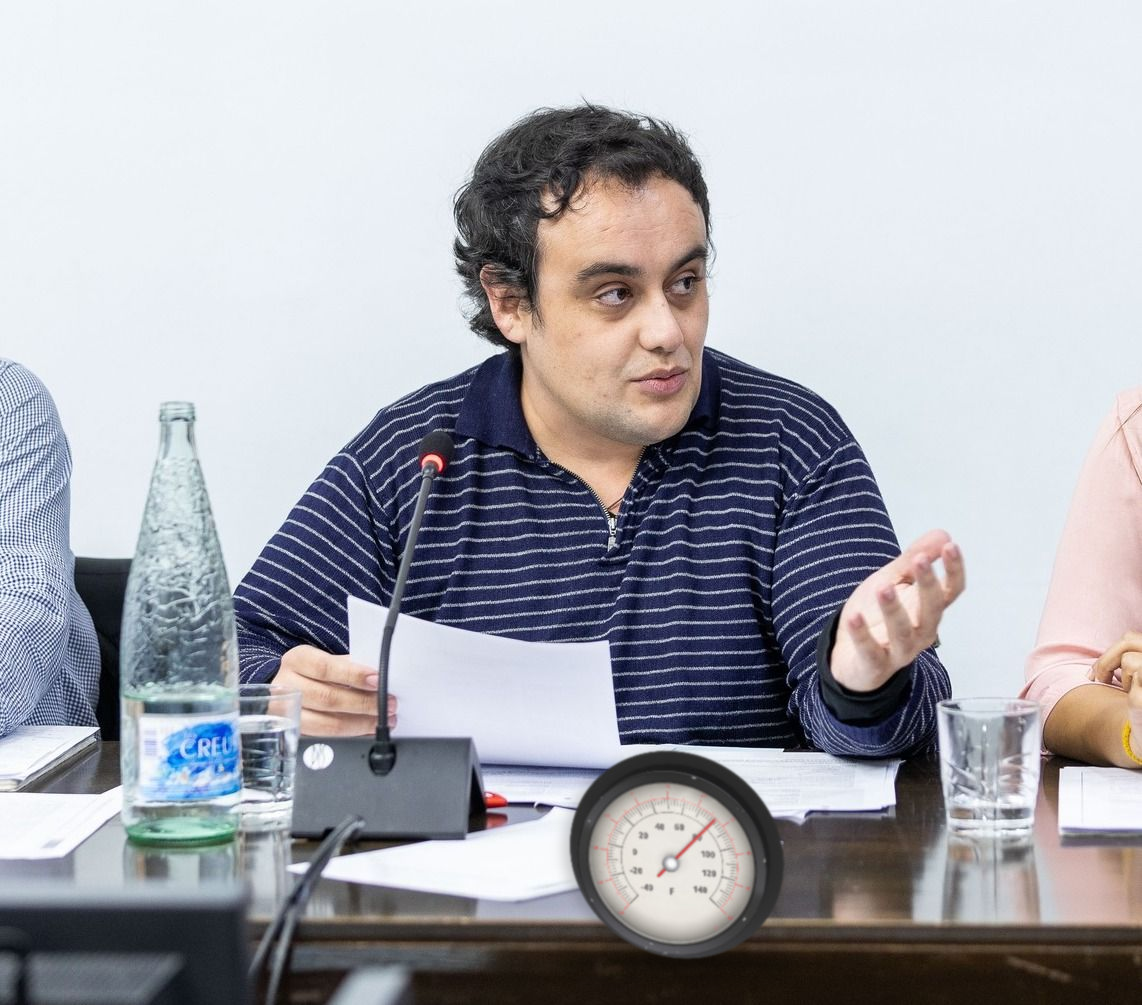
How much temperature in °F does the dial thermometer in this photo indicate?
80 °F
